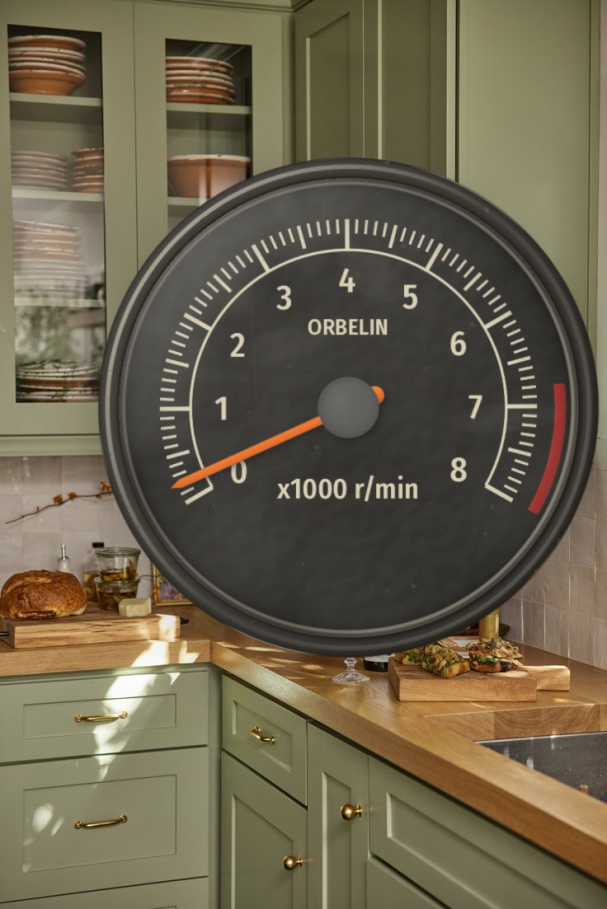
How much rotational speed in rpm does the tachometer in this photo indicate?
200 rpm
